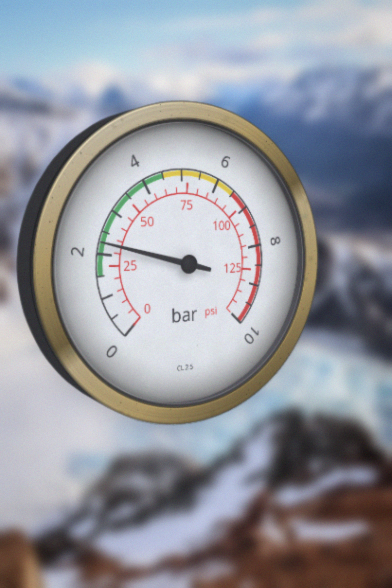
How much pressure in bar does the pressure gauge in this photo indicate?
2.25 bar
